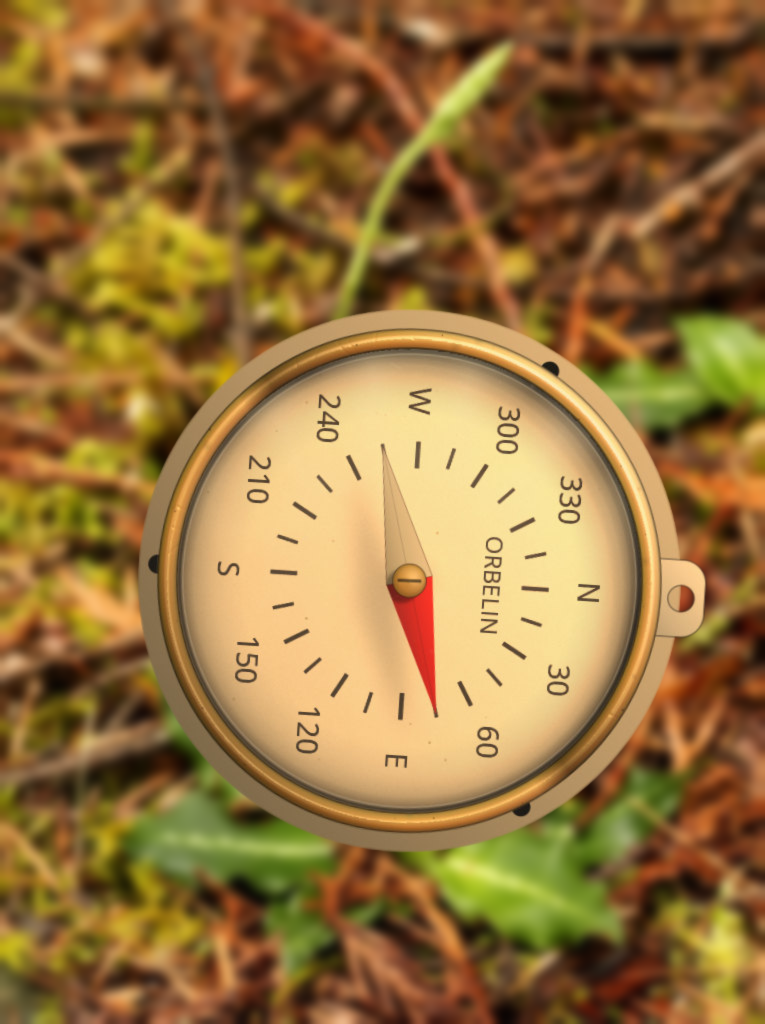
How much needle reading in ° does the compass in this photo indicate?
75 °
